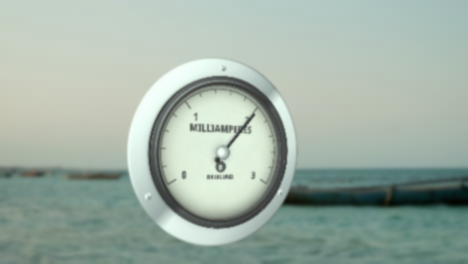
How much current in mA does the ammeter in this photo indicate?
2 mA
